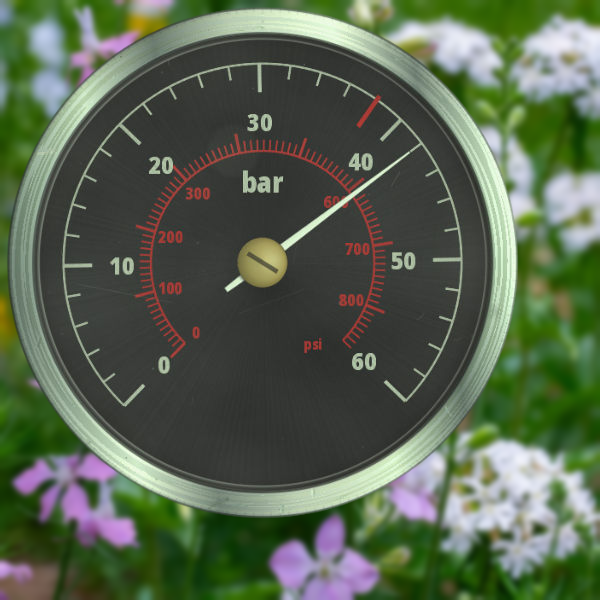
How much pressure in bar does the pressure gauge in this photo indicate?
42 bar
